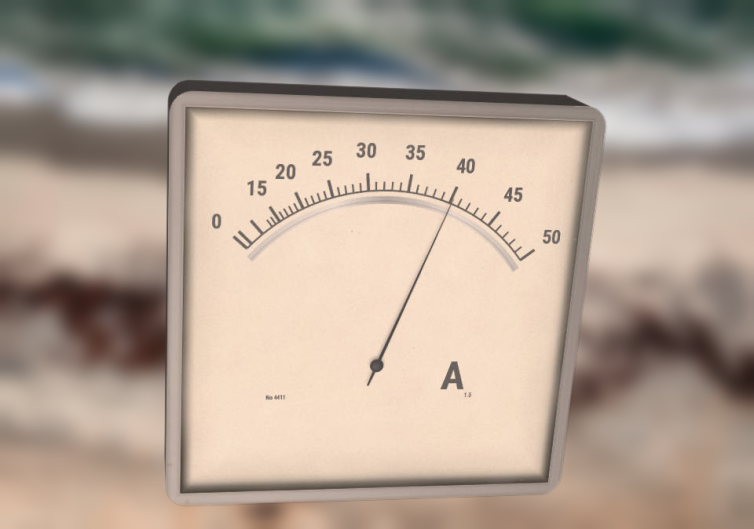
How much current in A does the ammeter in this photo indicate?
40 A
